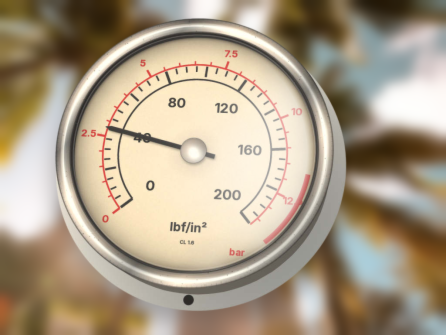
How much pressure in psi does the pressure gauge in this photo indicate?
40 psi
